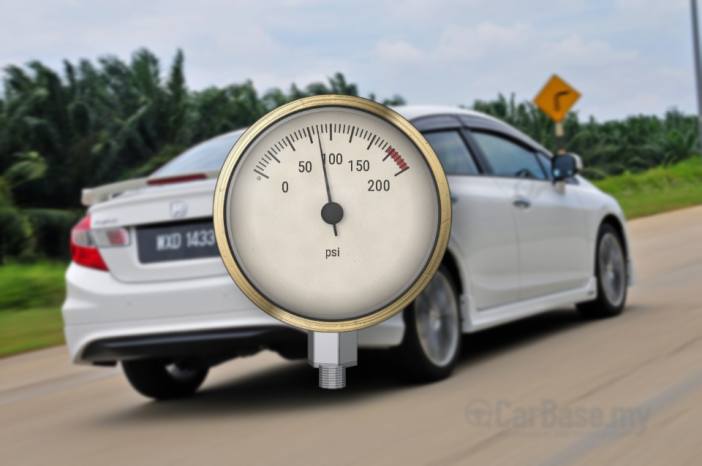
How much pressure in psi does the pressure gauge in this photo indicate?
85 psi
